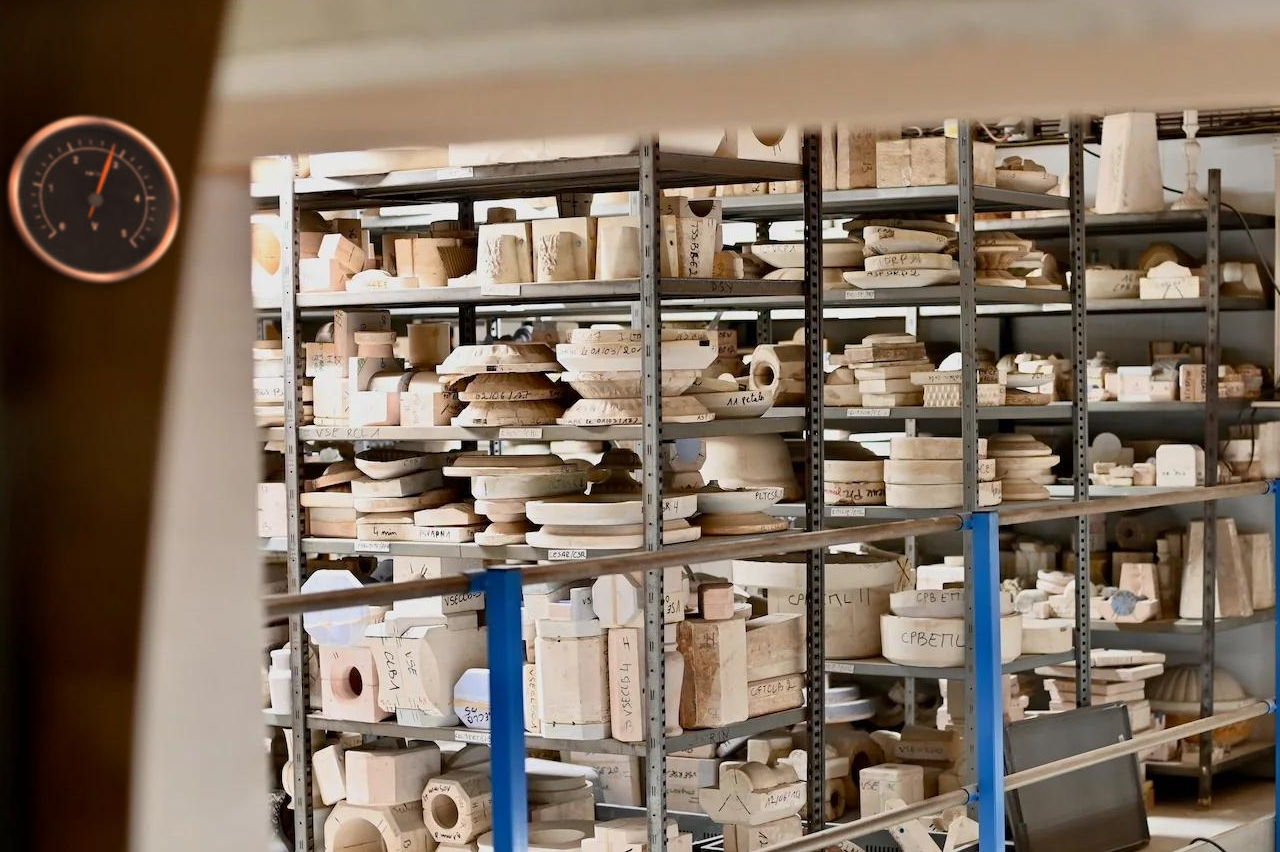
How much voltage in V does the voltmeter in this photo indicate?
2.8 V
